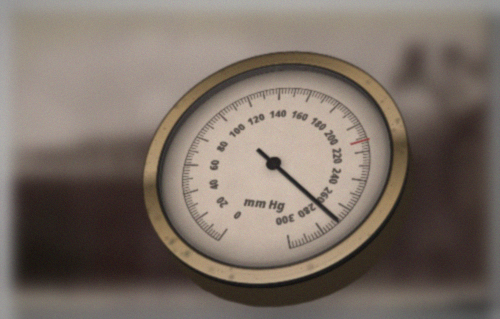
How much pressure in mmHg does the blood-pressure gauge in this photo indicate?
270 mmHg
